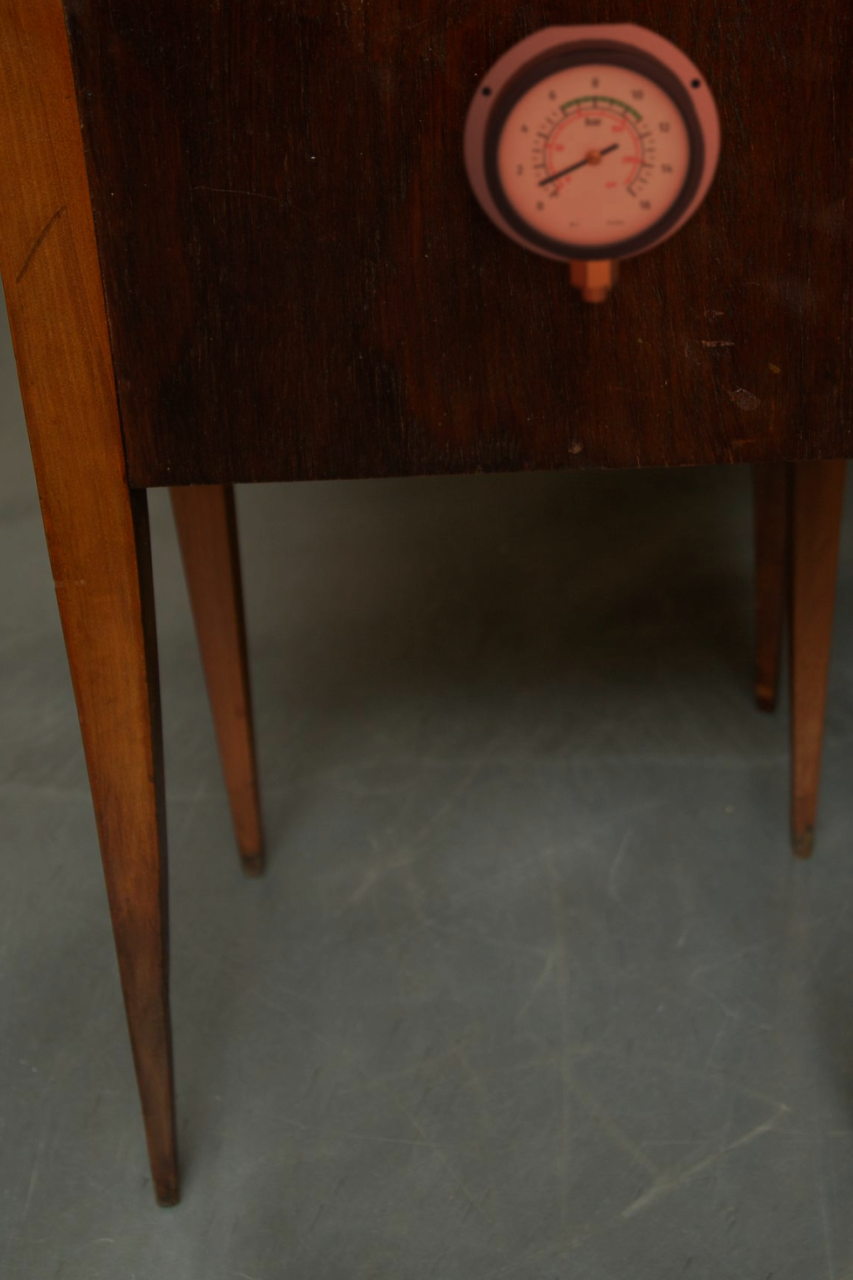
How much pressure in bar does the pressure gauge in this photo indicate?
1 bar
